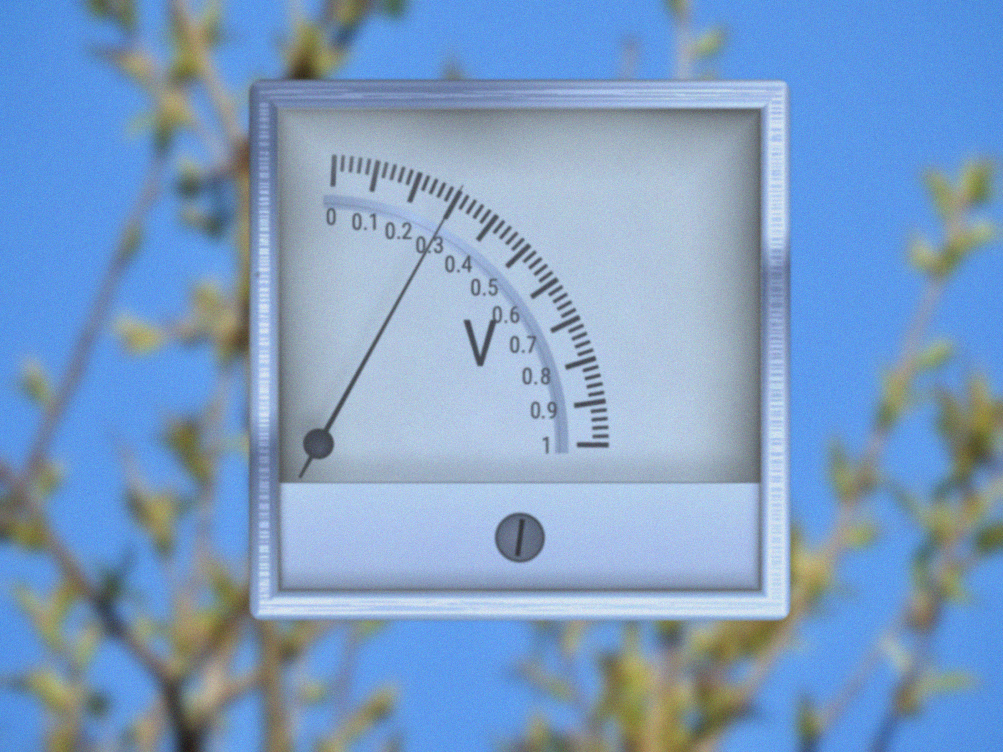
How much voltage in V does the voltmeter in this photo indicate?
0.3 V
